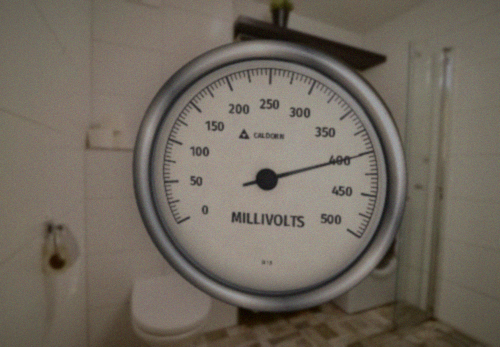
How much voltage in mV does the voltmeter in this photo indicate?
400 mV
